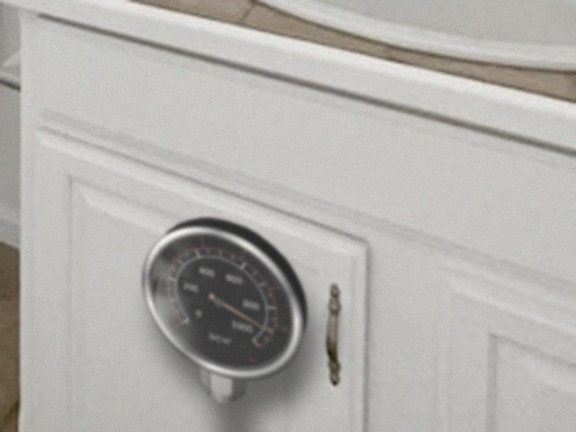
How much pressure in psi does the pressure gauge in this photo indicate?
900 psi
